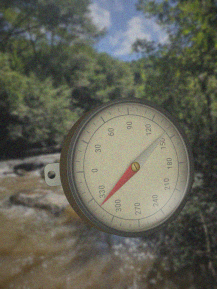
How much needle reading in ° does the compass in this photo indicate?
320 °
